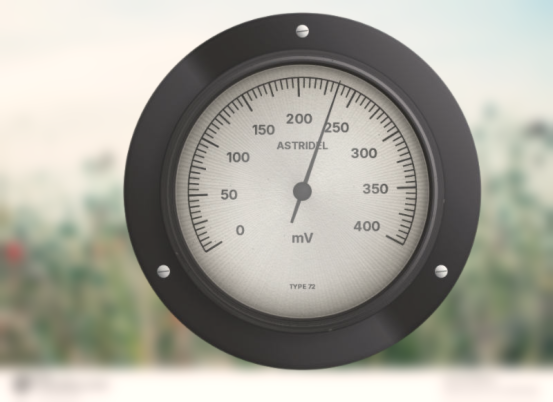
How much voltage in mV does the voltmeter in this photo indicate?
235 mV
